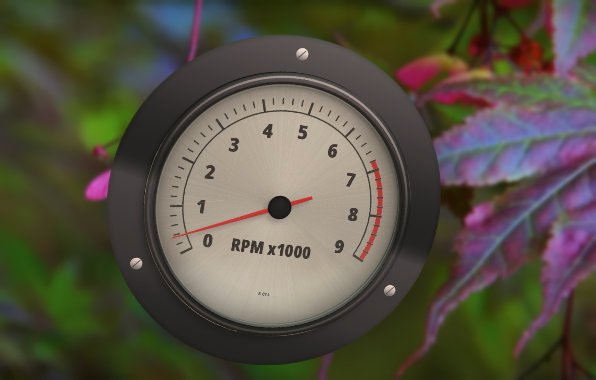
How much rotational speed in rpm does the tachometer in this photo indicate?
400 rpm
